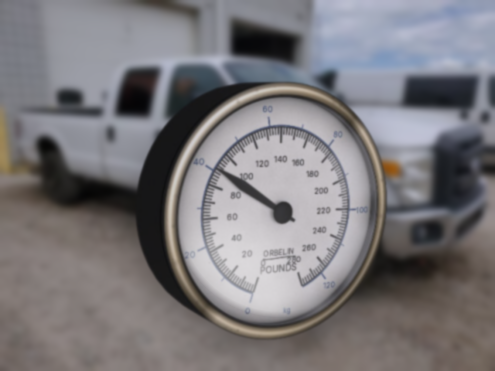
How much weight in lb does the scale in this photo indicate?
90 lb
